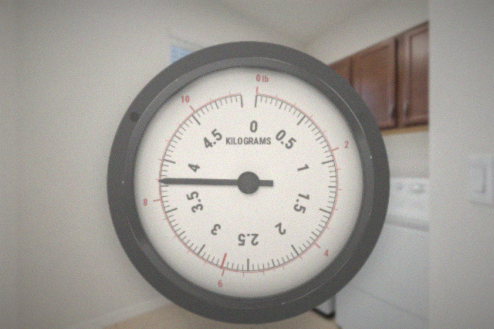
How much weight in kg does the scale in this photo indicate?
3.8 kg
